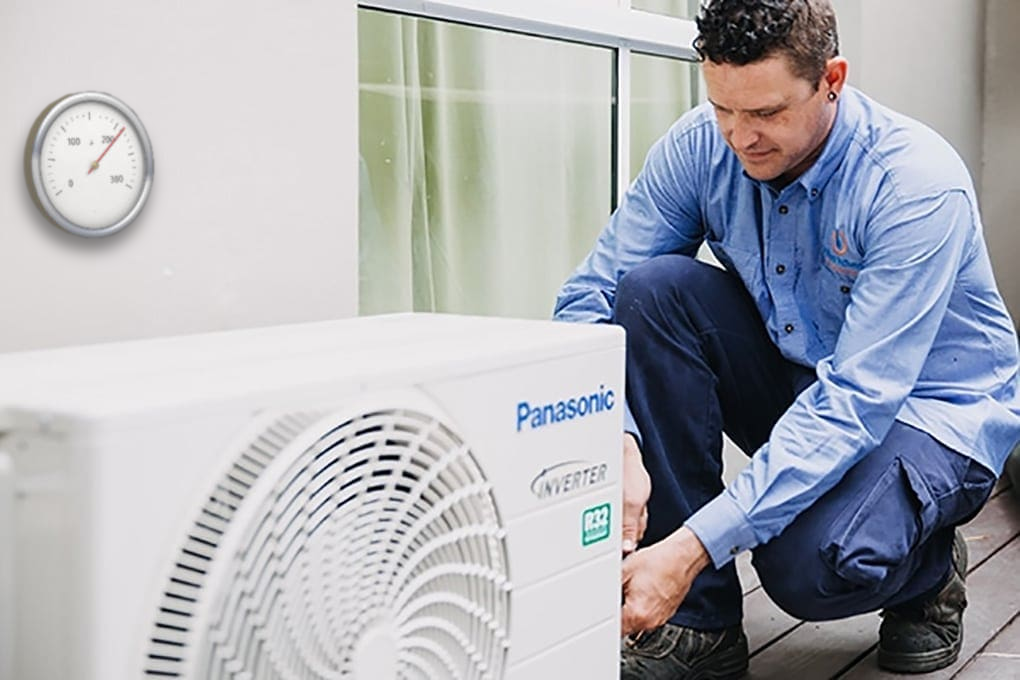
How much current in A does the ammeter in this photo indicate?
210 A
